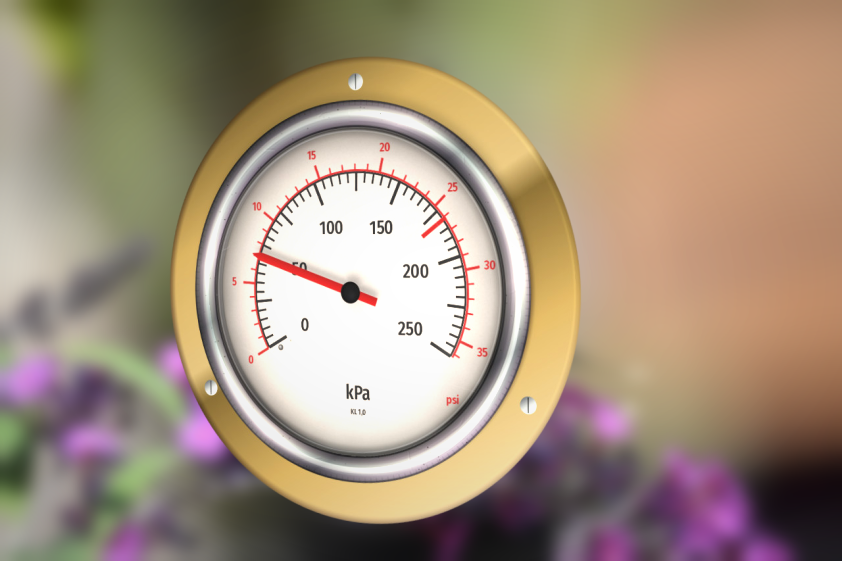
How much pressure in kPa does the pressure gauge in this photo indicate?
50 kPa
